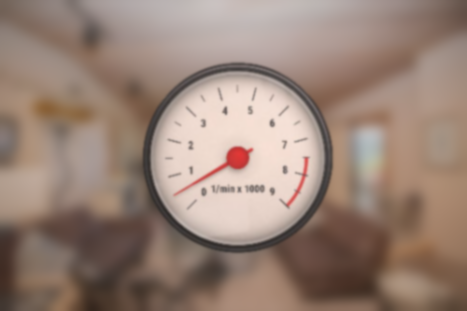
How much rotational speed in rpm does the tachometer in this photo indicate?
500 rpm
